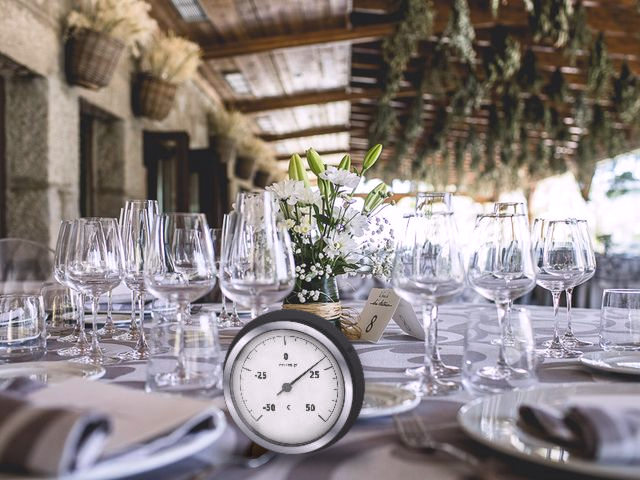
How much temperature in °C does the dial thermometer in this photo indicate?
20 °C
